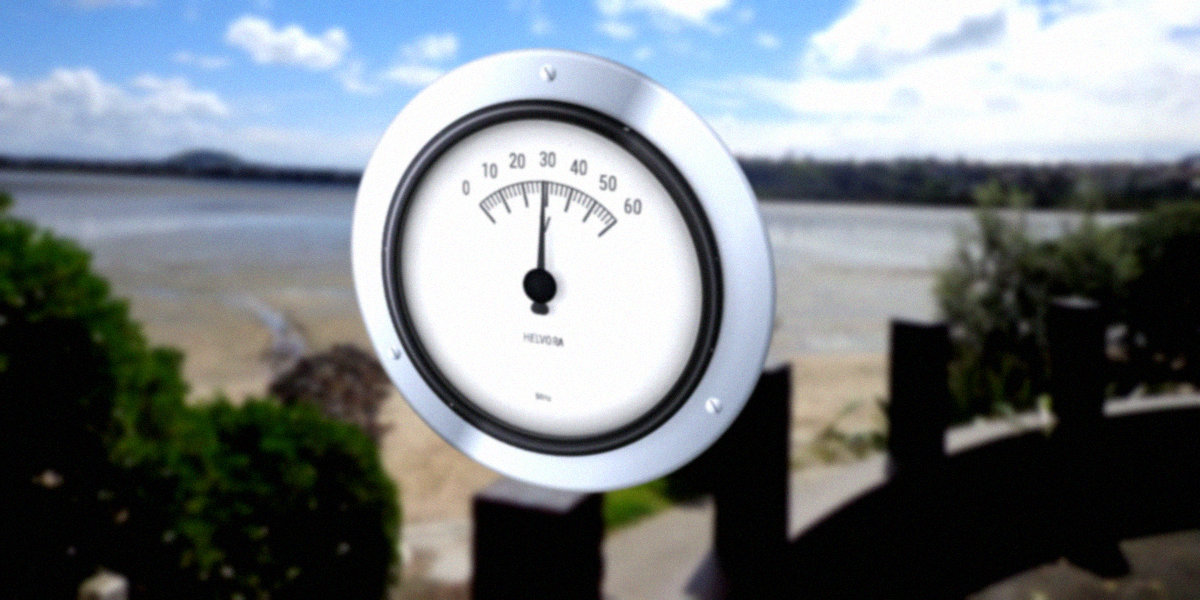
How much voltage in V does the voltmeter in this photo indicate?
30 V
